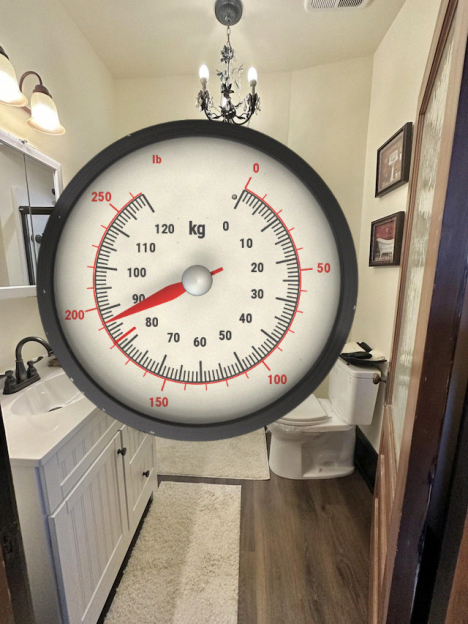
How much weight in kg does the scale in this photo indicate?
87 kg
